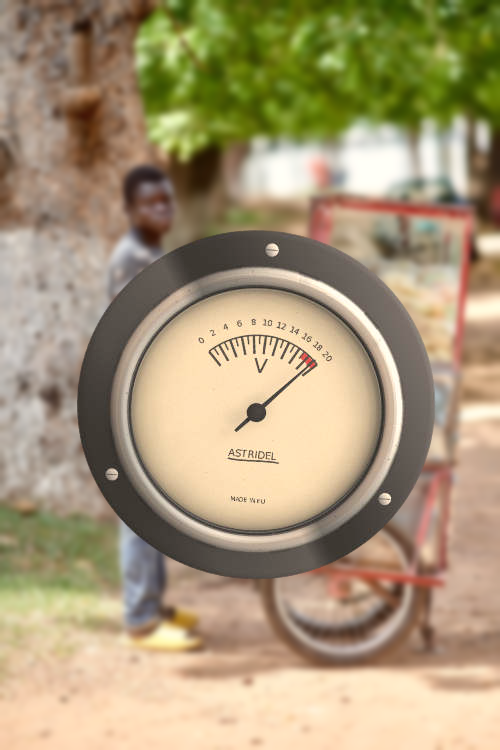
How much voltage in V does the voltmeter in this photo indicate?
19 V
